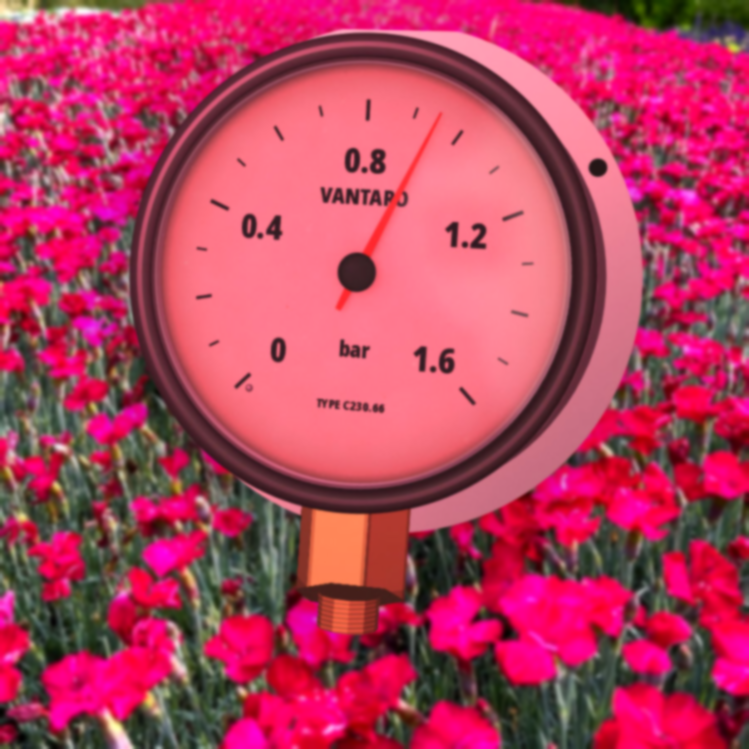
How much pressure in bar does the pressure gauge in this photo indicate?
0.95 bar
